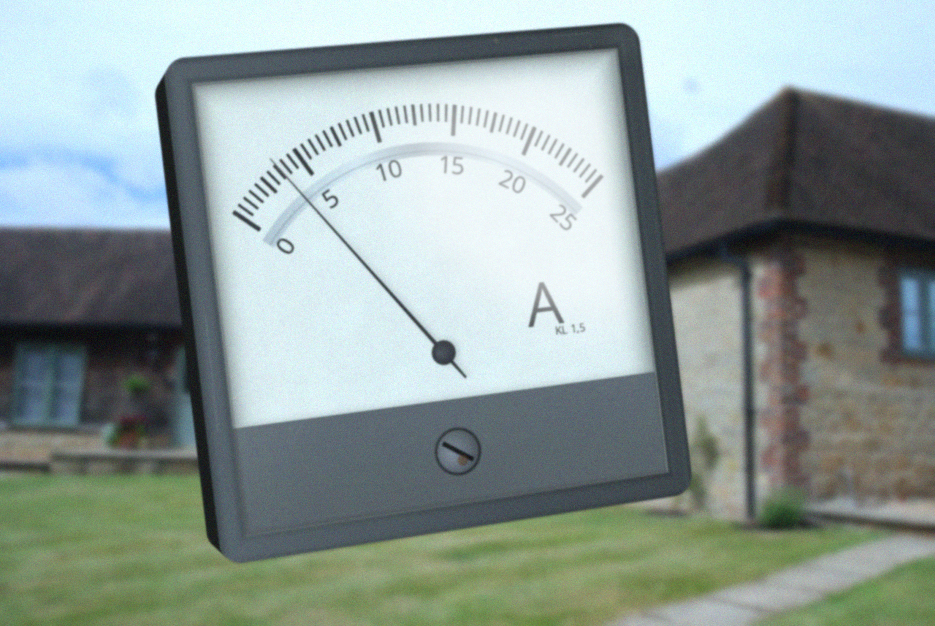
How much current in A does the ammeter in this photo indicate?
3.5 A
